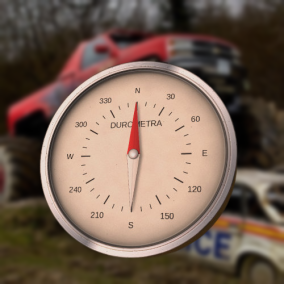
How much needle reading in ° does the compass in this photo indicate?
0 °
